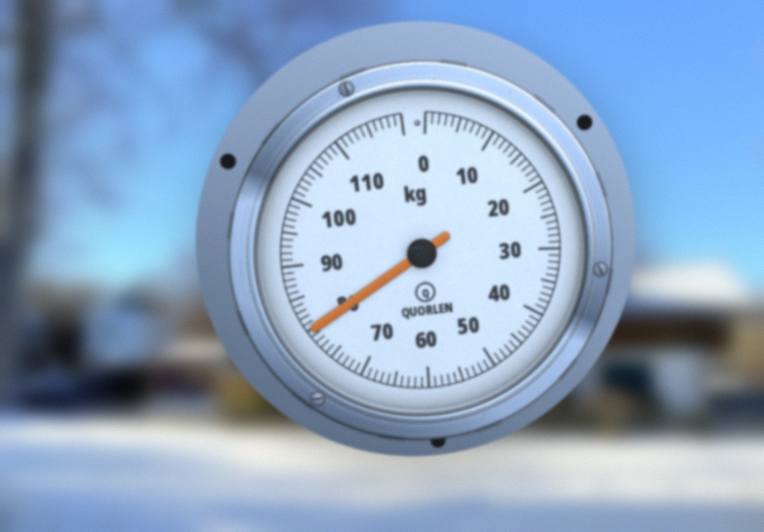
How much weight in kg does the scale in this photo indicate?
80 kg
